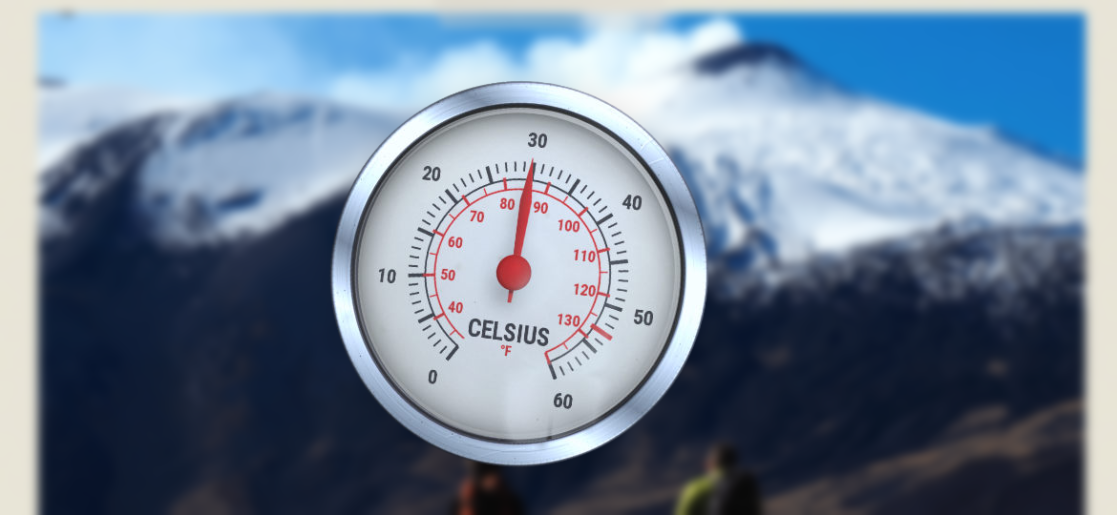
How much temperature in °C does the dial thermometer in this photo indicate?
30 °C
